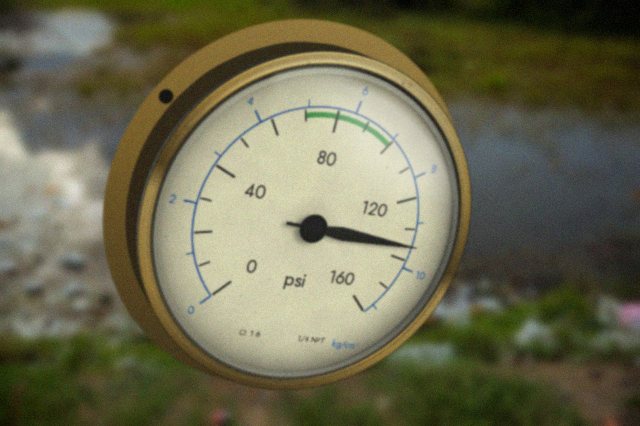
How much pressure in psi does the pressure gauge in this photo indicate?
135 psi
